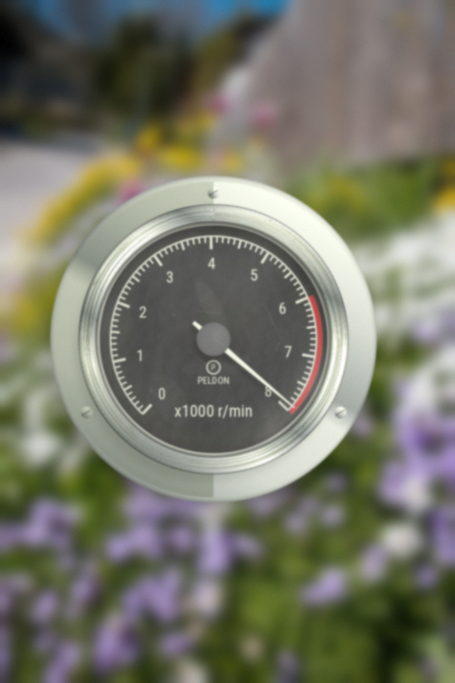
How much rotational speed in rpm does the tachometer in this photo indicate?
7900 rpm
